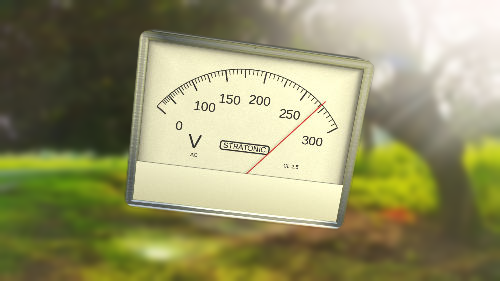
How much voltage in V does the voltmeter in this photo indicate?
270 V
